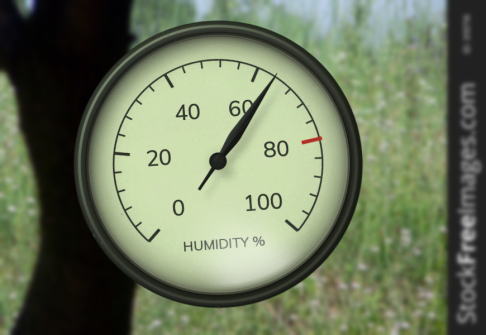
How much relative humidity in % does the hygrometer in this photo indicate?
64 %
